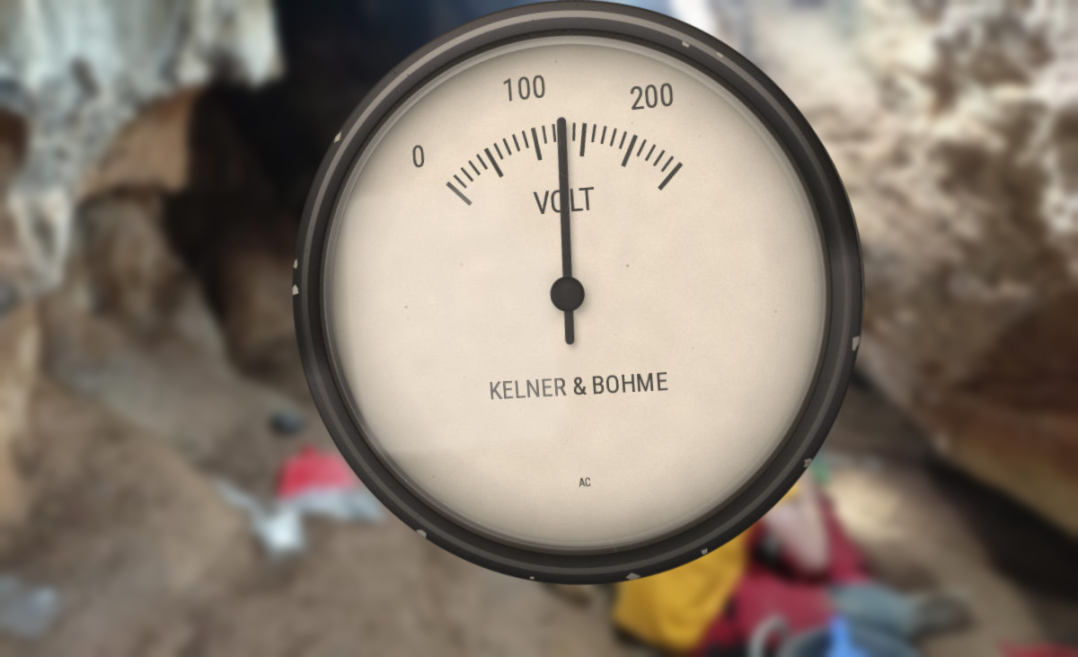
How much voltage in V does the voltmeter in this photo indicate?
130 V
